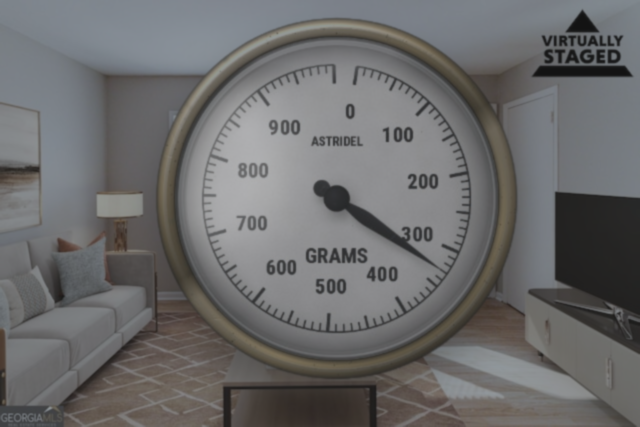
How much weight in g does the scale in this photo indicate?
330 g
